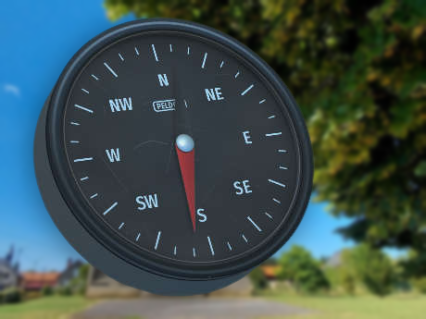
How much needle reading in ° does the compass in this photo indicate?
190 °
